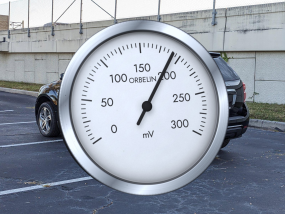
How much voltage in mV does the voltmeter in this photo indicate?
190 mV
